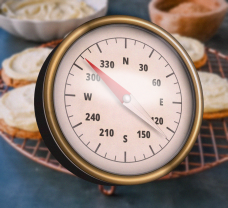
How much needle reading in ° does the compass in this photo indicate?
310 °
